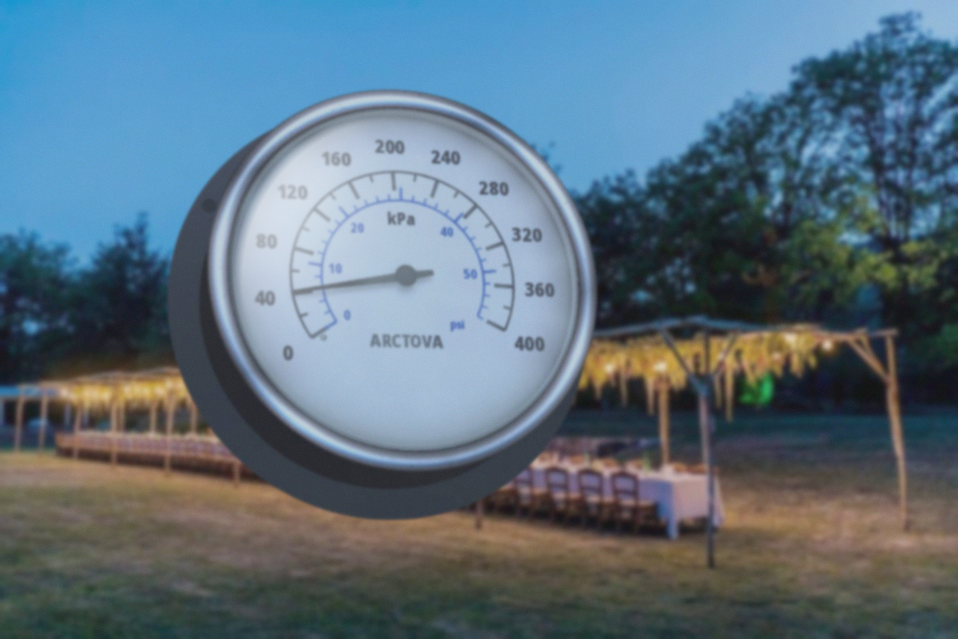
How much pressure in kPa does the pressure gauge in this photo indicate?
40 kPa
